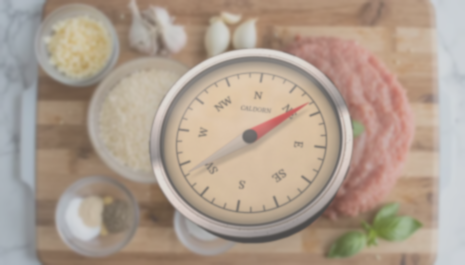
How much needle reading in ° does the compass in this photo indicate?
50 °
